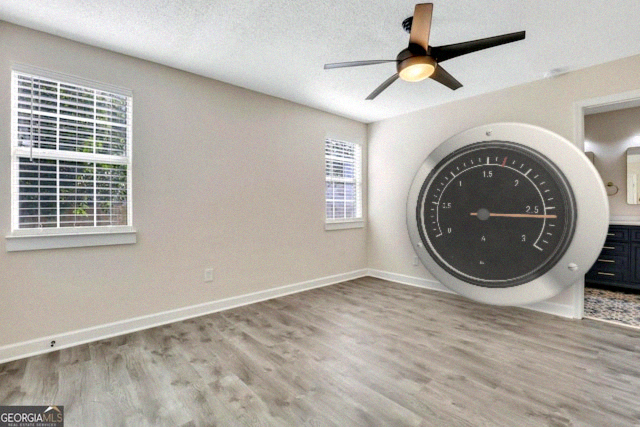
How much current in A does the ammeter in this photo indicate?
2.6 A
